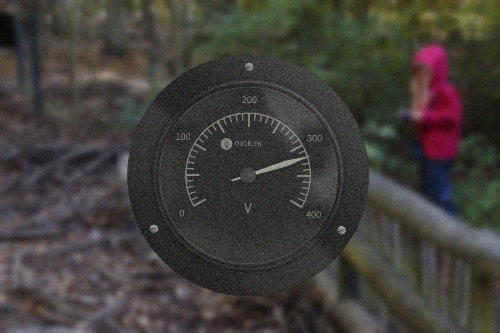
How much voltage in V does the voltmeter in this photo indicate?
320 V
